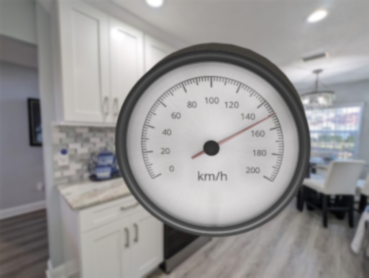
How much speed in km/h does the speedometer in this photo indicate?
150 km/h
